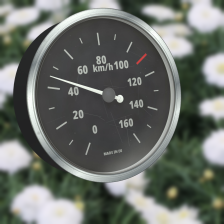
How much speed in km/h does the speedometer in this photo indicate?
45 km/h
